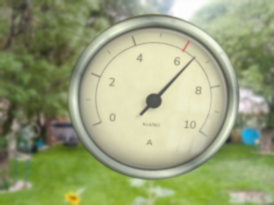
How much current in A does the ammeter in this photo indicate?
6.5 A
